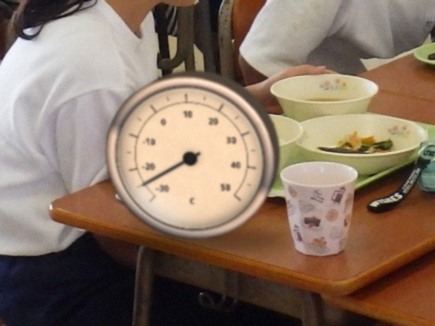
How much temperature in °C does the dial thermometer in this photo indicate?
-25 °C
